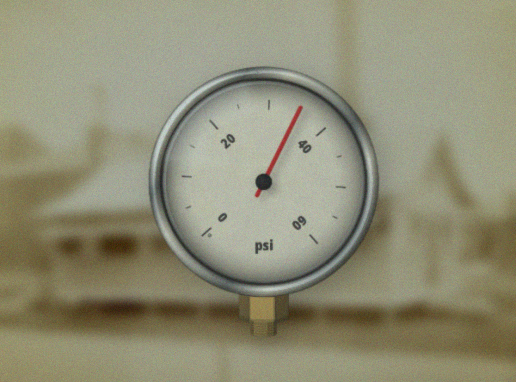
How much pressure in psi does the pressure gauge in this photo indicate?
35 psi
